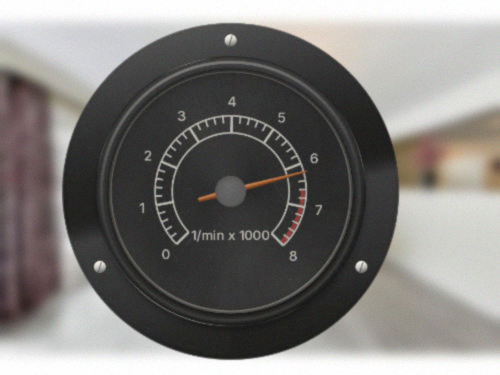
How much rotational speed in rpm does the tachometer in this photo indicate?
6200 rpm
